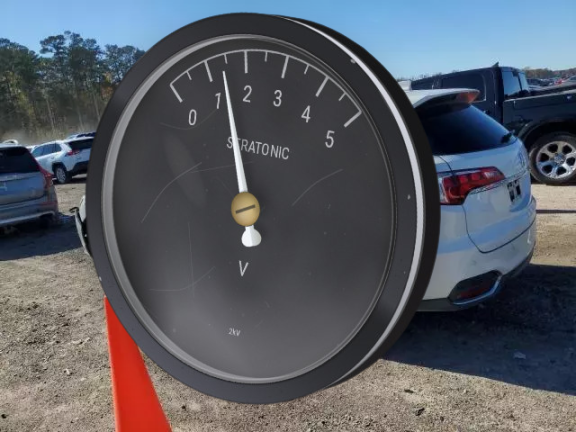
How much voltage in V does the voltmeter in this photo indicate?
1.5 V
